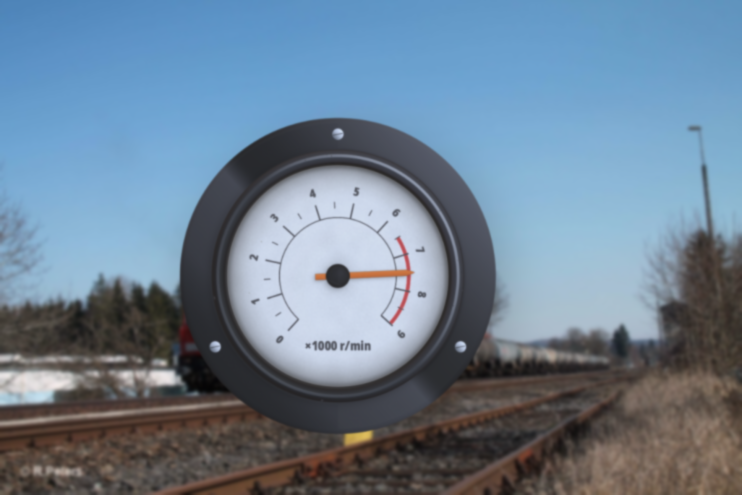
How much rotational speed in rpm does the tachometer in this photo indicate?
7500 rpm
